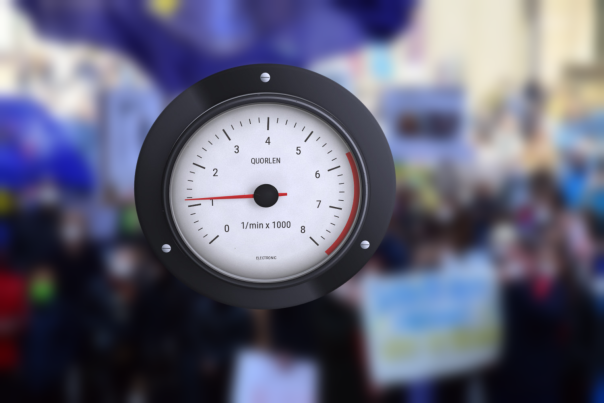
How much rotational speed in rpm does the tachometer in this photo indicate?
1200 rpm
